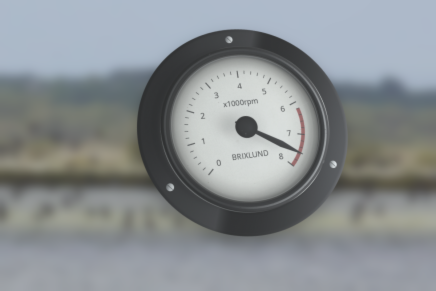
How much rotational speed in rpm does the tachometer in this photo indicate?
7600 rpm
